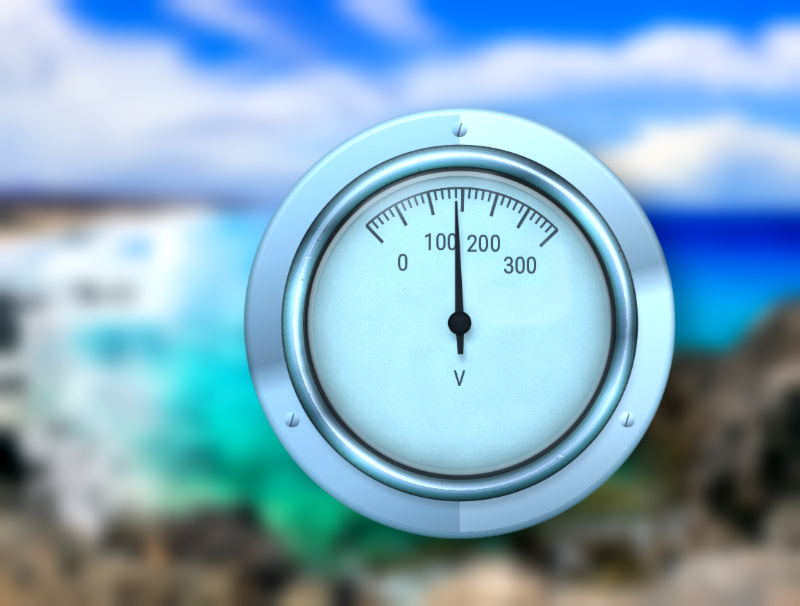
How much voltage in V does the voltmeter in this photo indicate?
140 V
